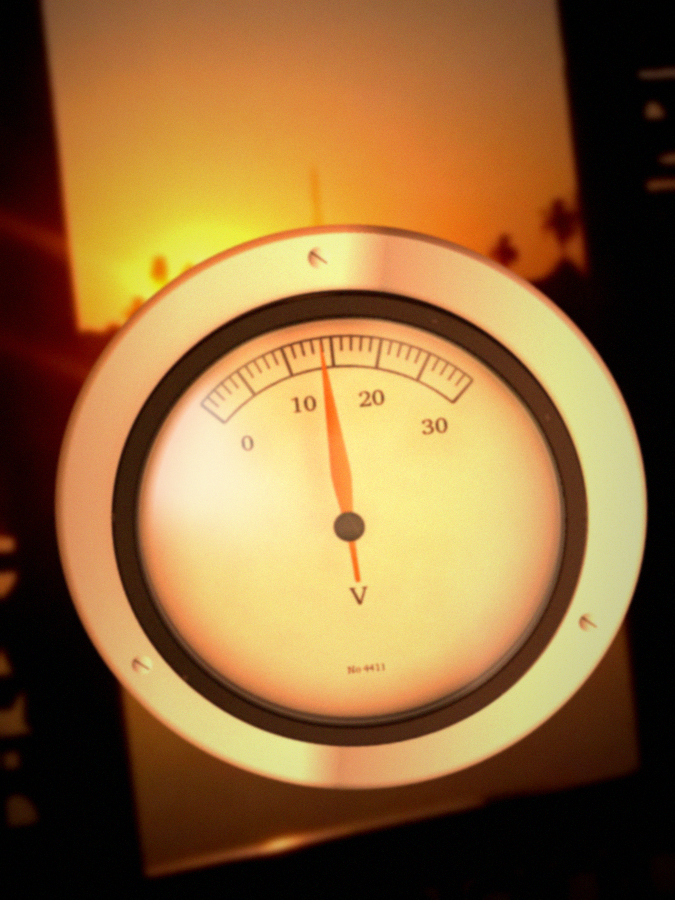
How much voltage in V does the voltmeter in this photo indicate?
14 V
